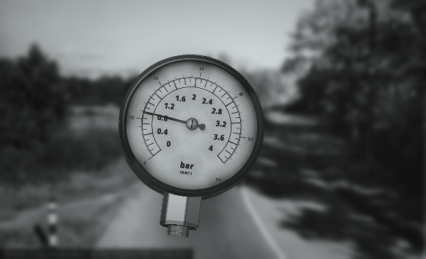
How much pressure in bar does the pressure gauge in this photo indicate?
0.8 bar
